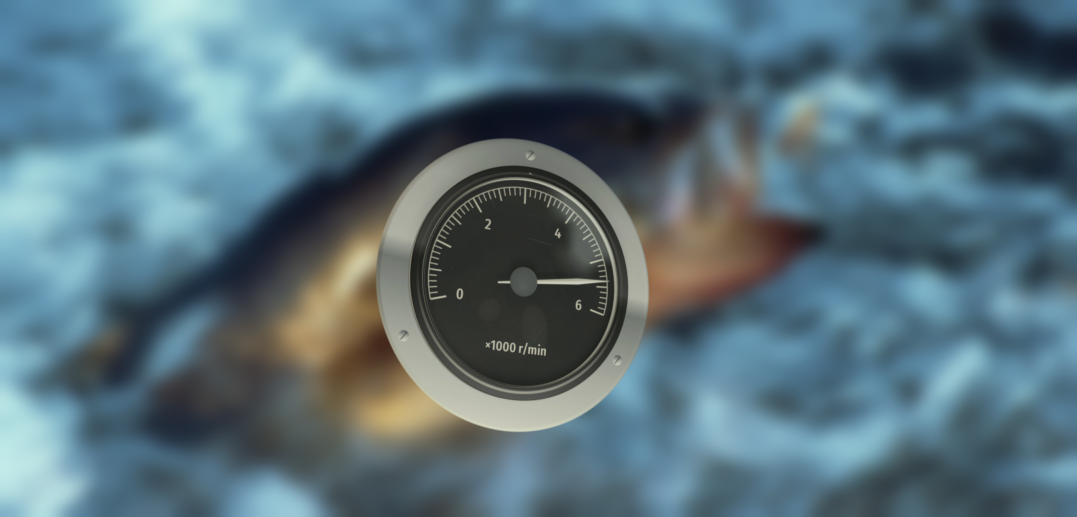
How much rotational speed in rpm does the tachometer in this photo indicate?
5400 rpm
